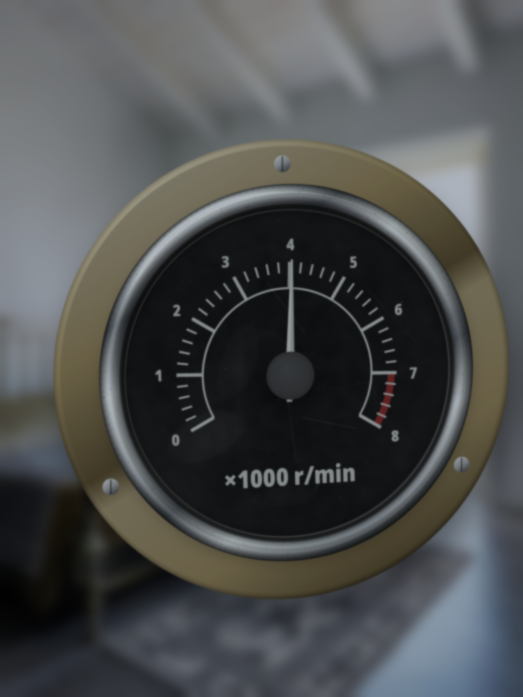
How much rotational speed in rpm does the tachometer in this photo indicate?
4000 rpm
